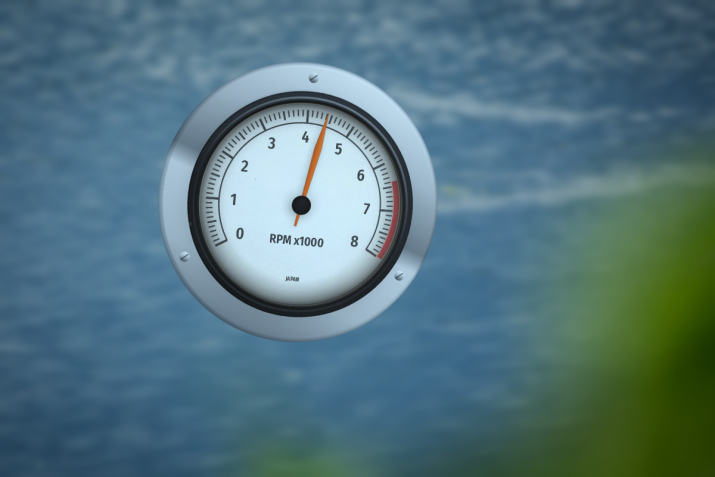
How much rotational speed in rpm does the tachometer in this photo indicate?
4400 rpm
